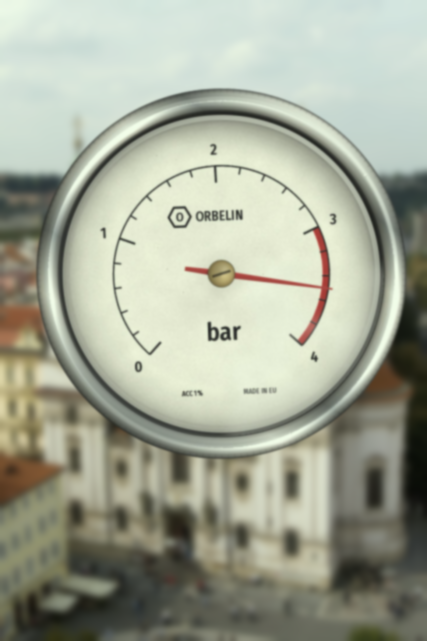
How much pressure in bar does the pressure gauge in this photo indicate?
3.5 bar
